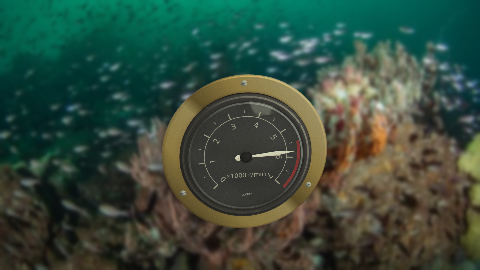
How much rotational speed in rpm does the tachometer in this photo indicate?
5750 rpm
